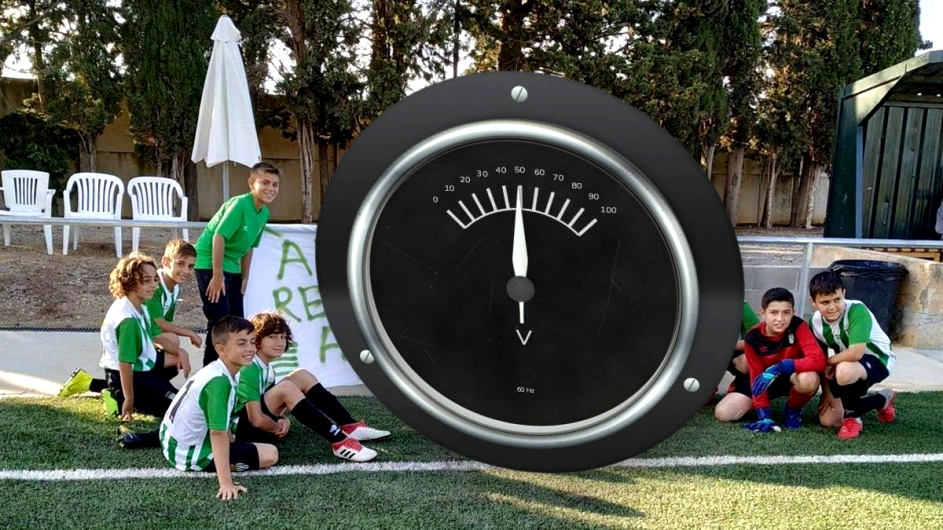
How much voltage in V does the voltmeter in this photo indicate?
50 V
